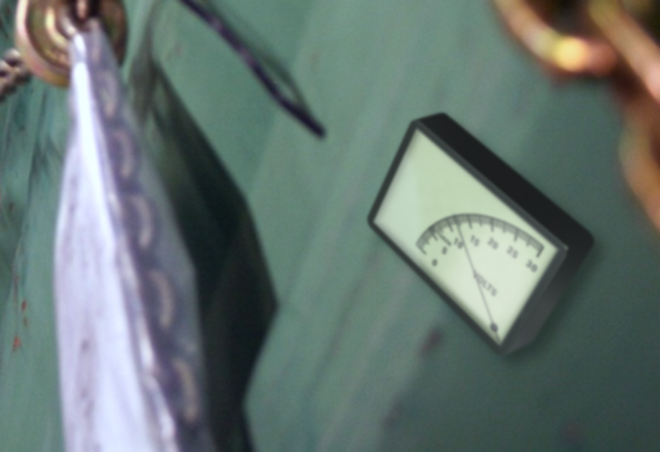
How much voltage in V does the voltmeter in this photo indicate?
12.5 V
